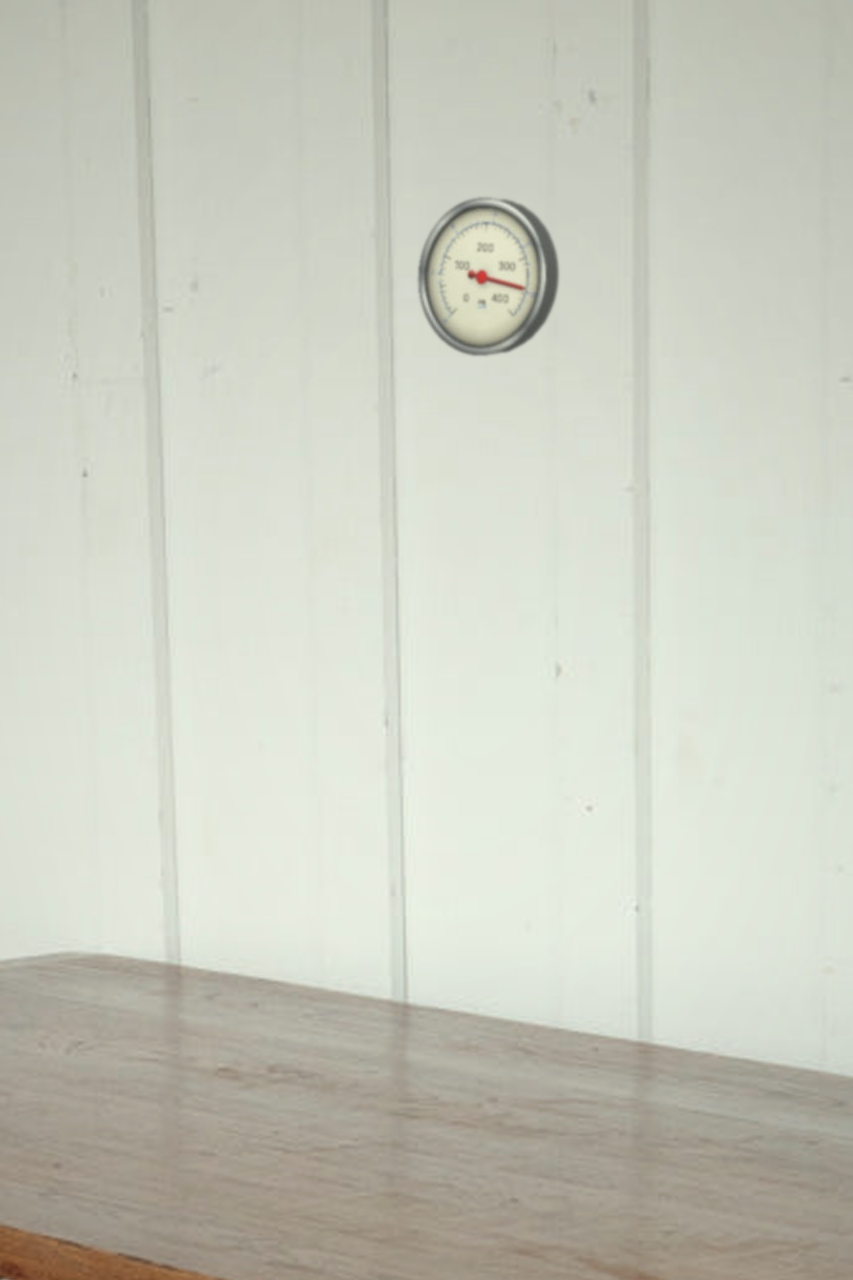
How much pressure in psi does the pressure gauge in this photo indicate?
350 psi
